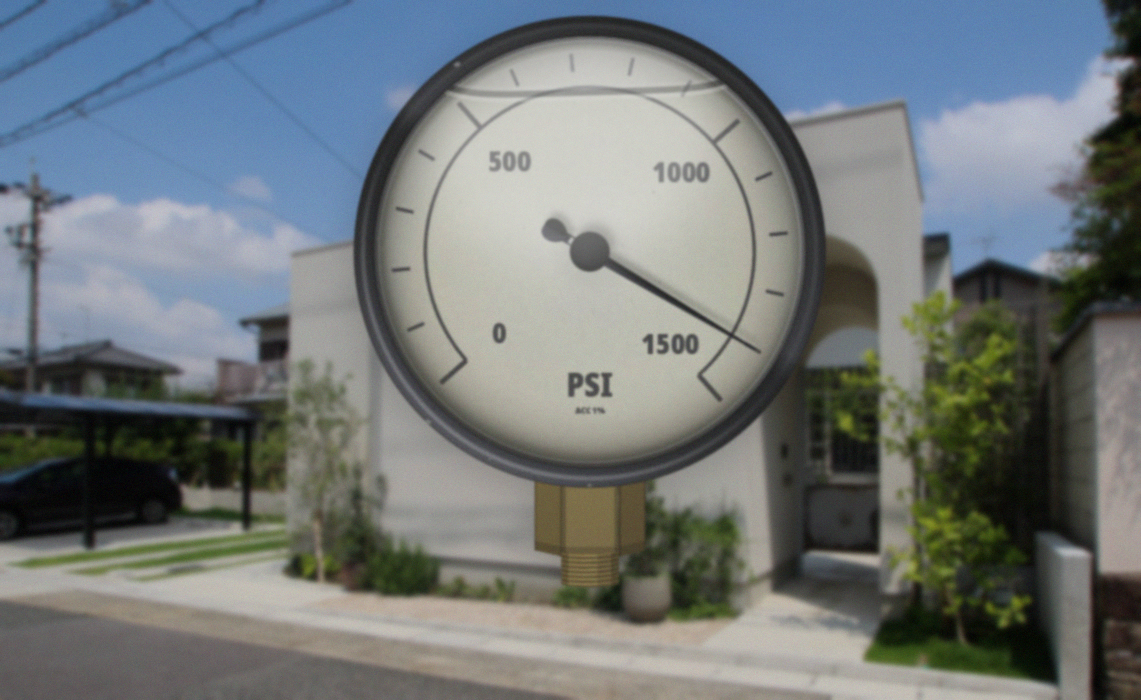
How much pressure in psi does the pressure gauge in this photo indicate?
1400 psi
